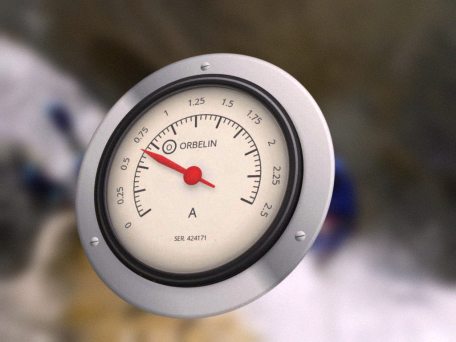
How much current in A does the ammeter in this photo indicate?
0.65 A
